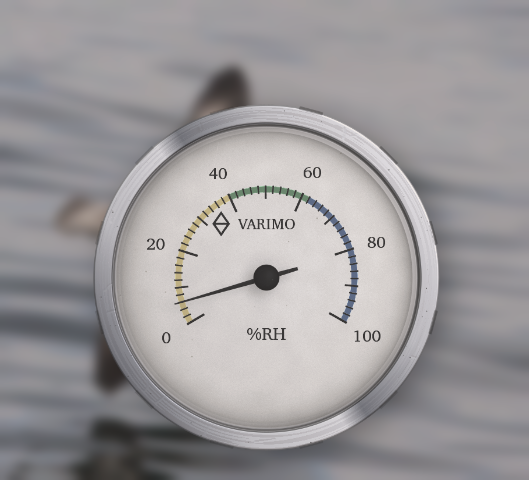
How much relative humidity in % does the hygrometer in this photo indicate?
6 %
